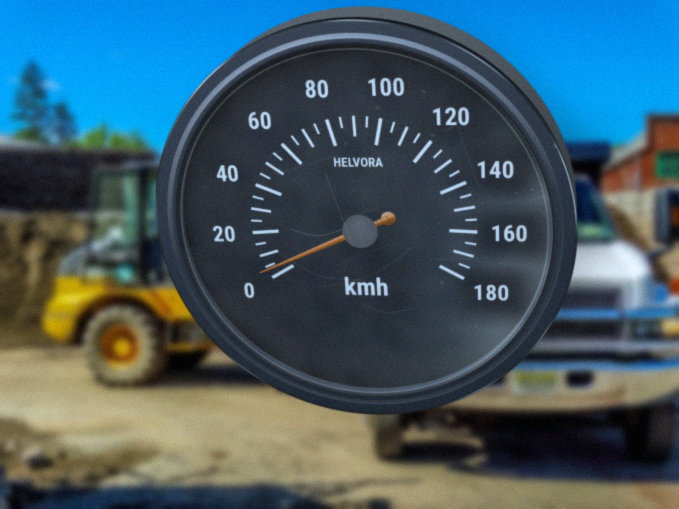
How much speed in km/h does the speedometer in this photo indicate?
5 km/h
